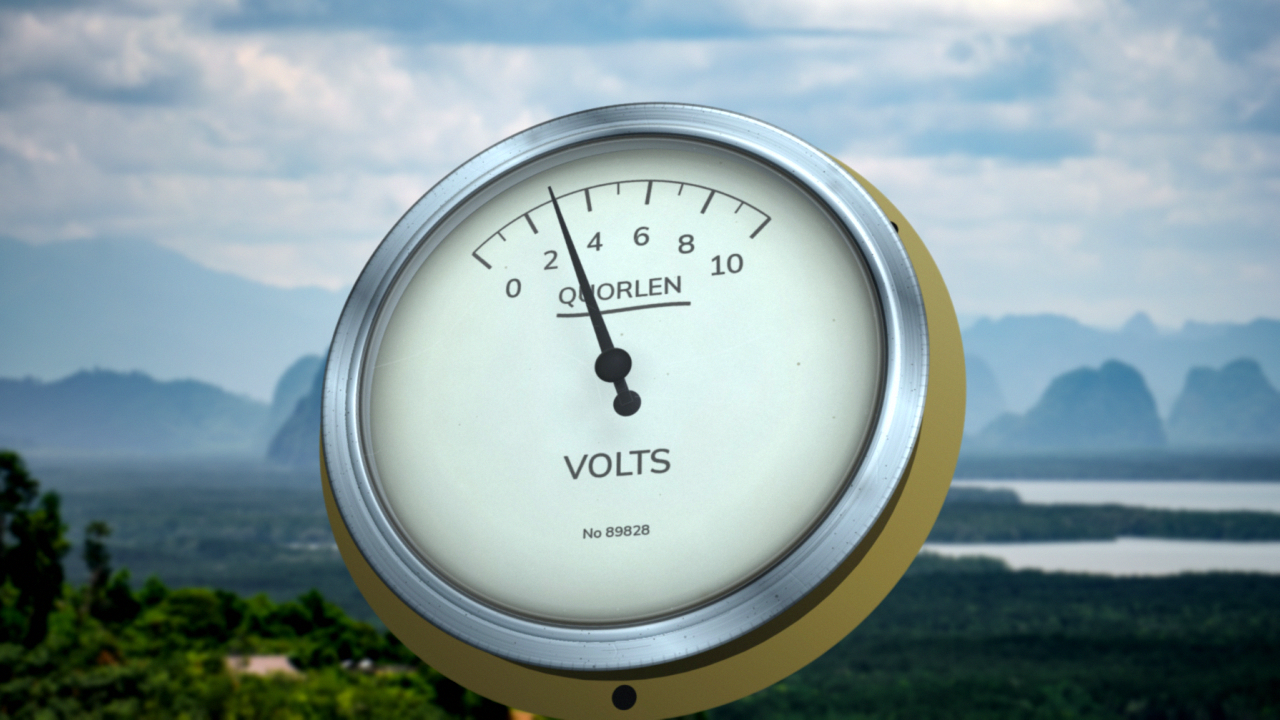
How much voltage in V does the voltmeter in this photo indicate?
3 V
